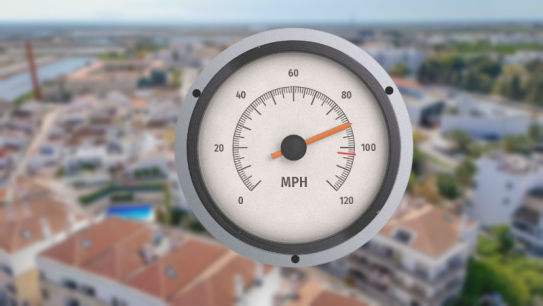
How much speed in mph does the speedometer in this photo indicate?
90 mph
